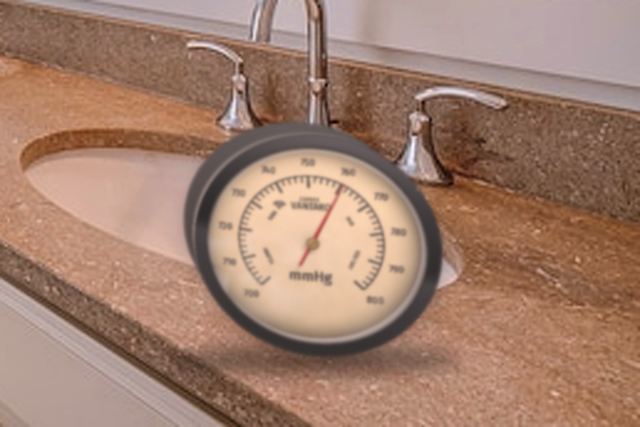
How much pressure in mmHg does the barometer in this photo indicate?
760 mmHg
